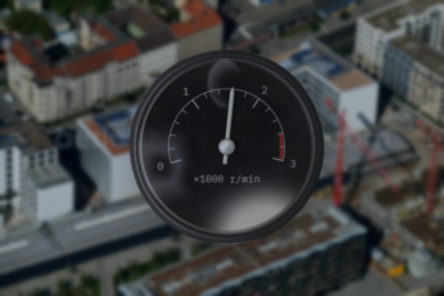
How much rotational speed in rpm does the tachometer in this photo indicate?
1600 rpm
